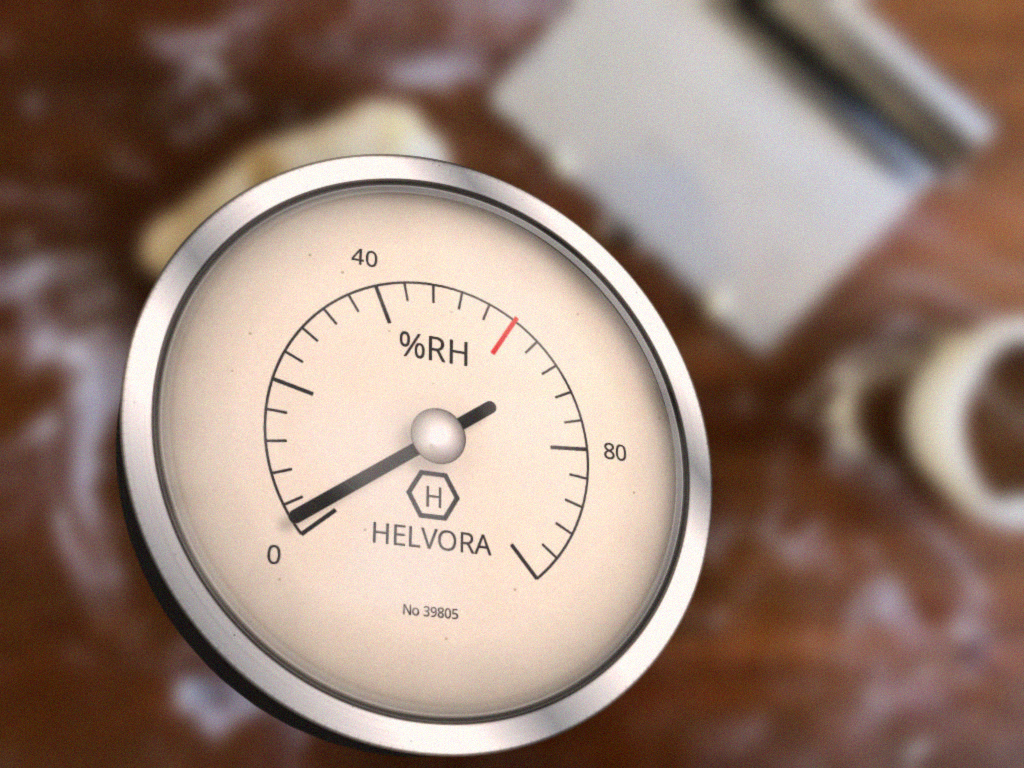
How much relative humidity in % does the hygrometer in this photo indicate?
2 %
